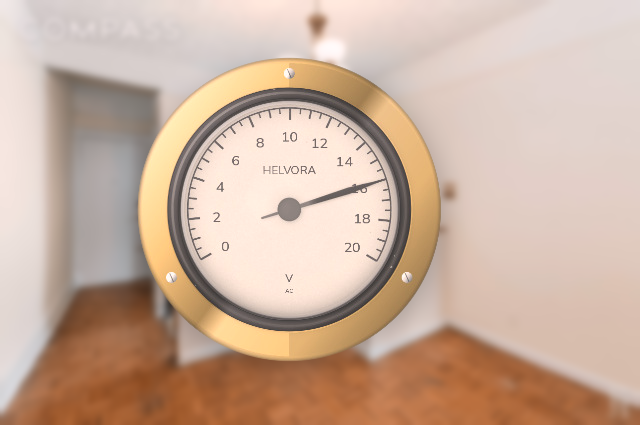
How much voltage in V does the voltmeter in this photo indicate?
16 V
